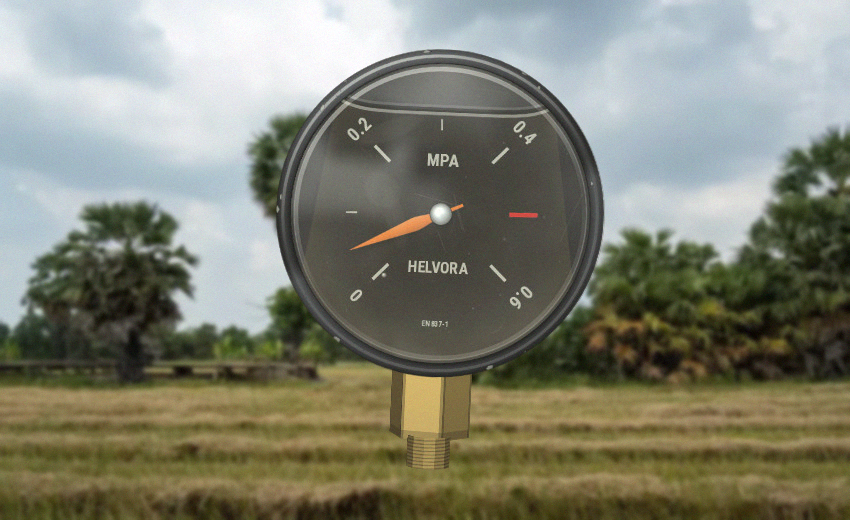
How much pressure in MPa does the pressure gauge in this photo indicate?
0.05 MPa
